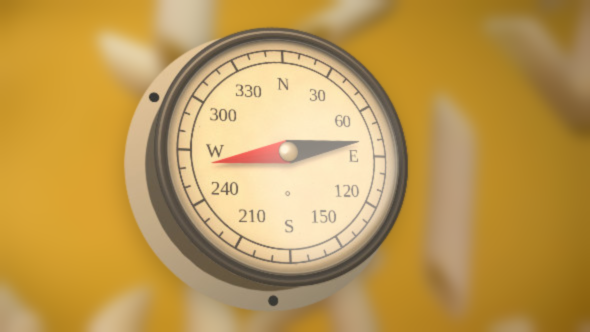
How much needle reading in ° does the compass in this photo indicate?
260 °
